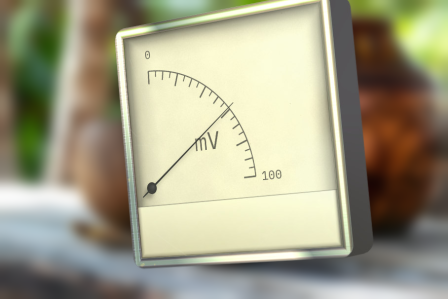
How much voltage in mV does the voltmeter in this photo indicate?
60 mV
